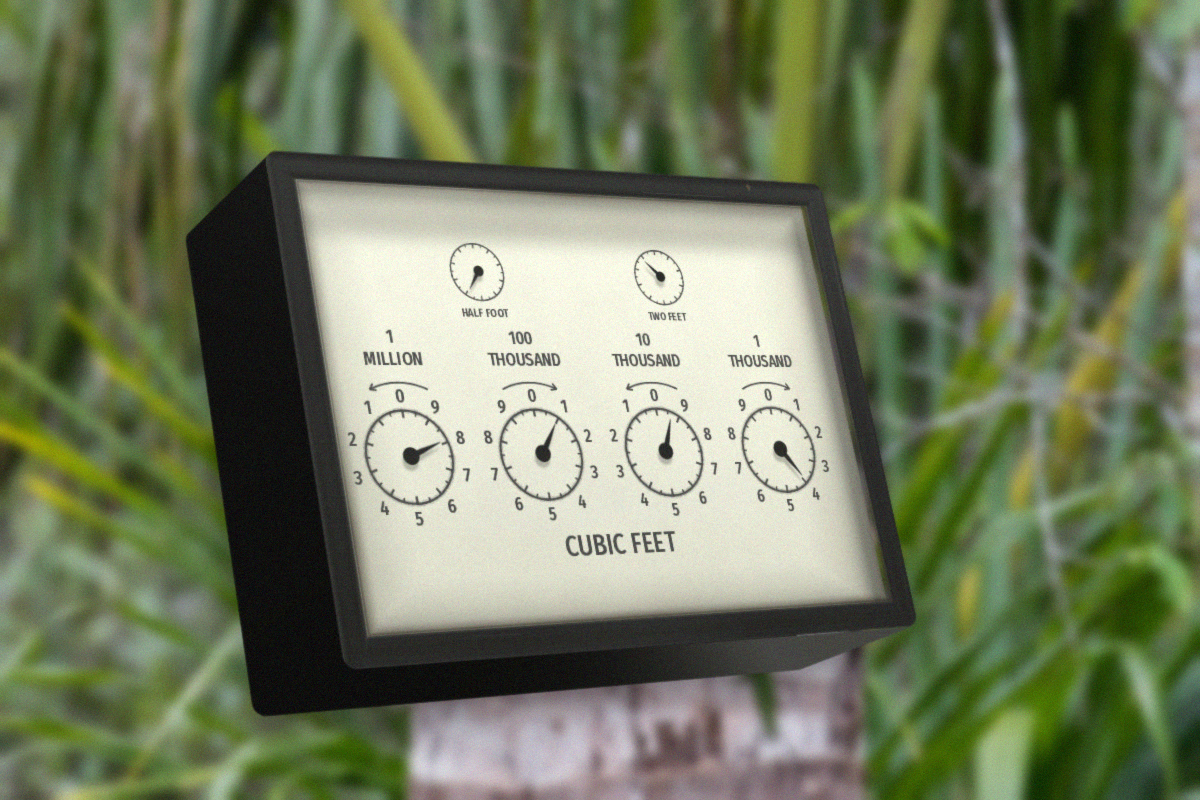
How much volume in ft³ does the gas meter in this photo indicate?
809400 ft³
